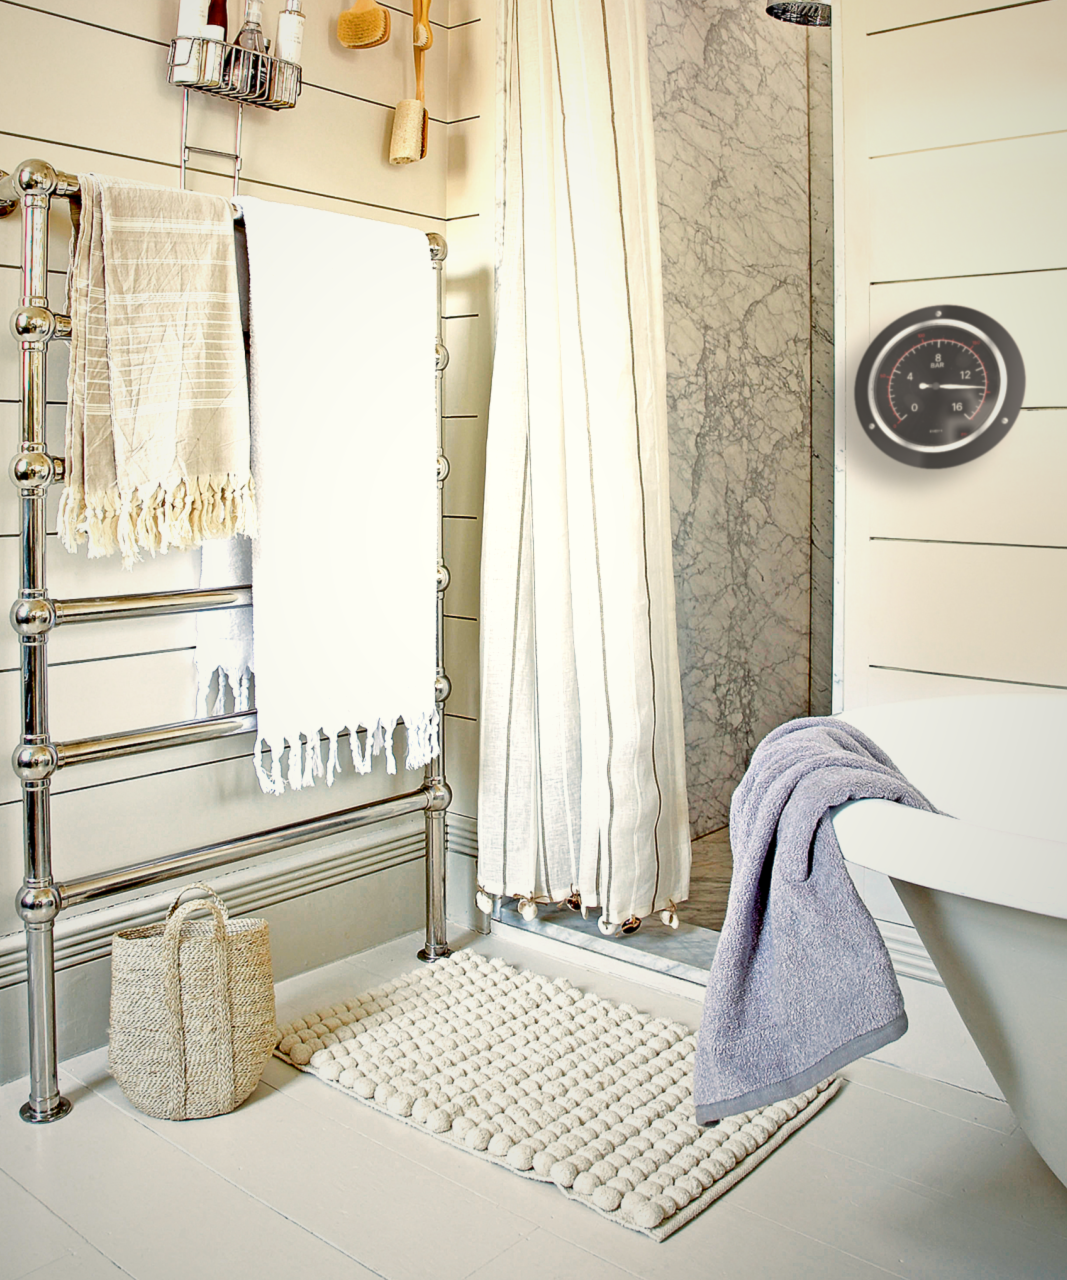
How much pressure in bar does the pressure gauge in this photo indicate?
13.5 bar
